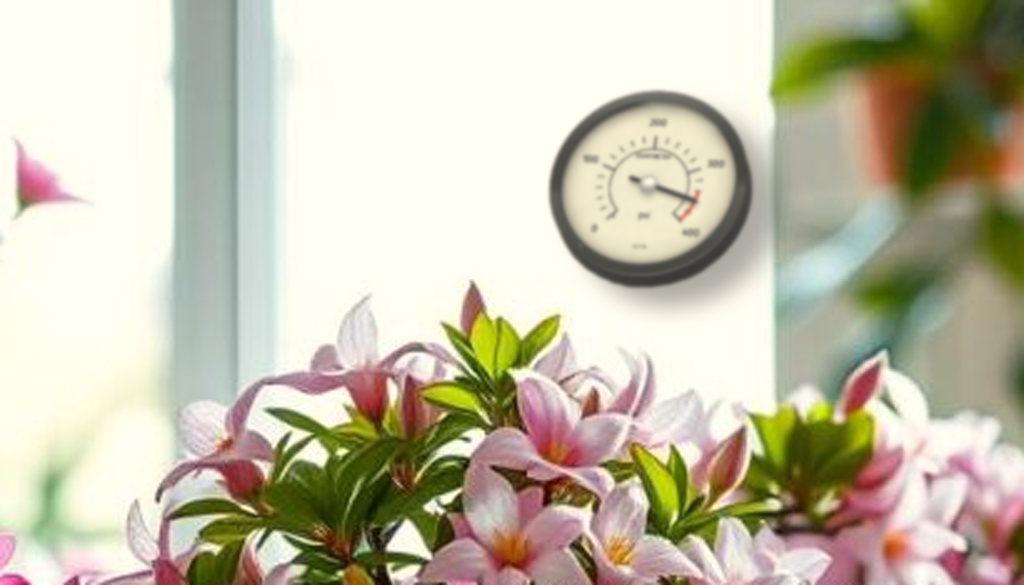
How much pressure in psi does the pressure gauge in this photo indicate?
360 psi
